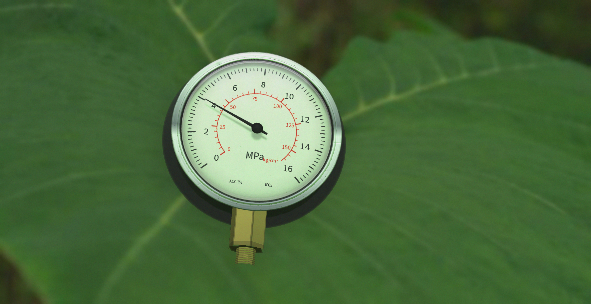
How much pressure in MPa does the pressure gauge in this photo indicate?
4 MPa
